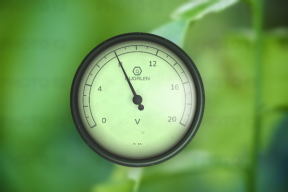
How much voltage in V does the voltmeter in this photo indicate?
8 V
